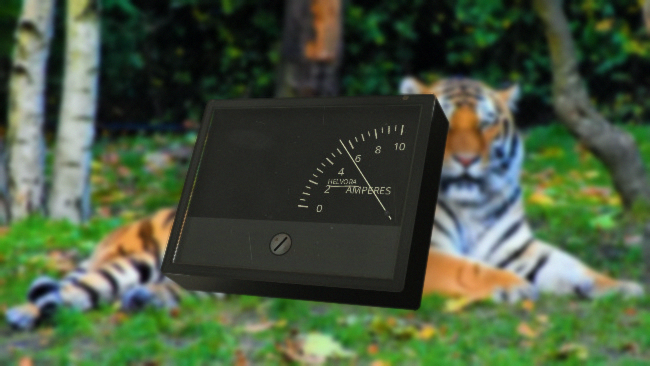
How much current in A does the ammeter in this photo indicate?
5.5 A
